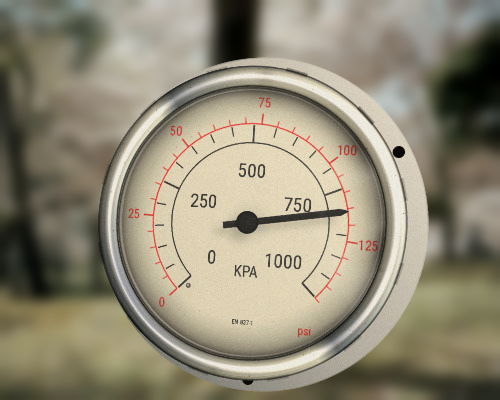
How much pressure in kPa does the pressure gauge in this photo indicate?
800 kPa
